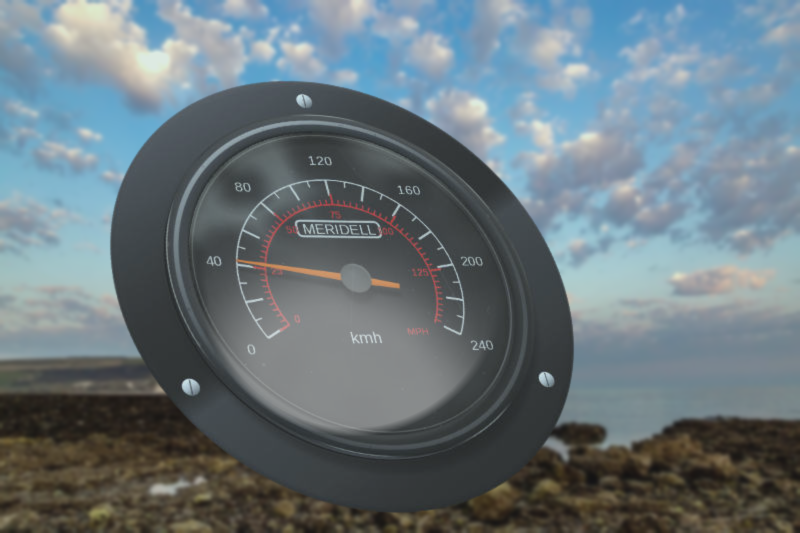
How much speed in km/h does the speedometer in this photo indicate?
40 km/h
